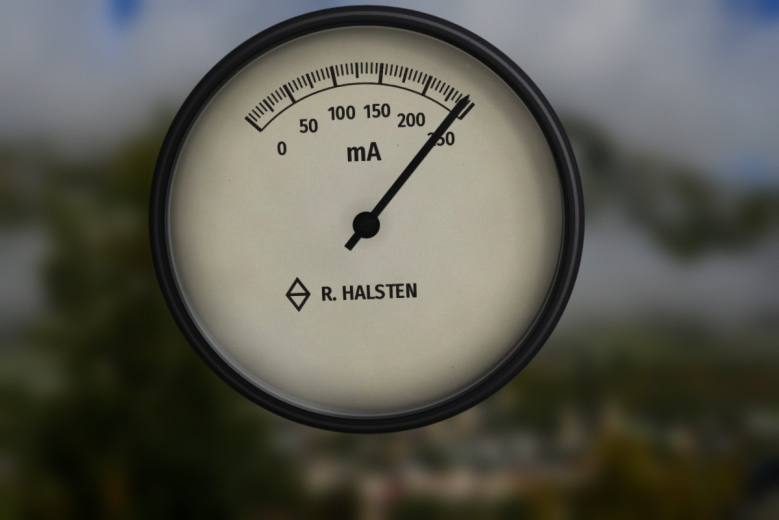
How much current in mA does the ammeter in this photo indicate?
240 mA
